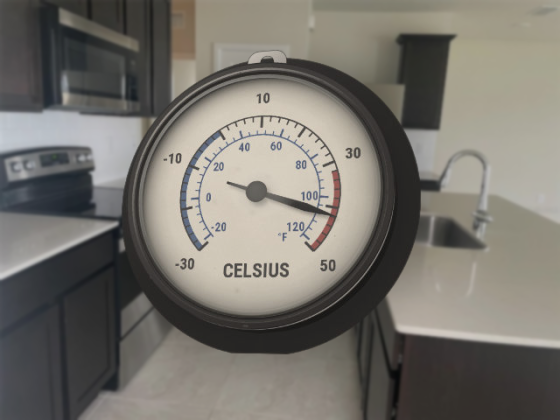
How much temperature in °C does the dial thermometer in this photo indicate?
42 °C
